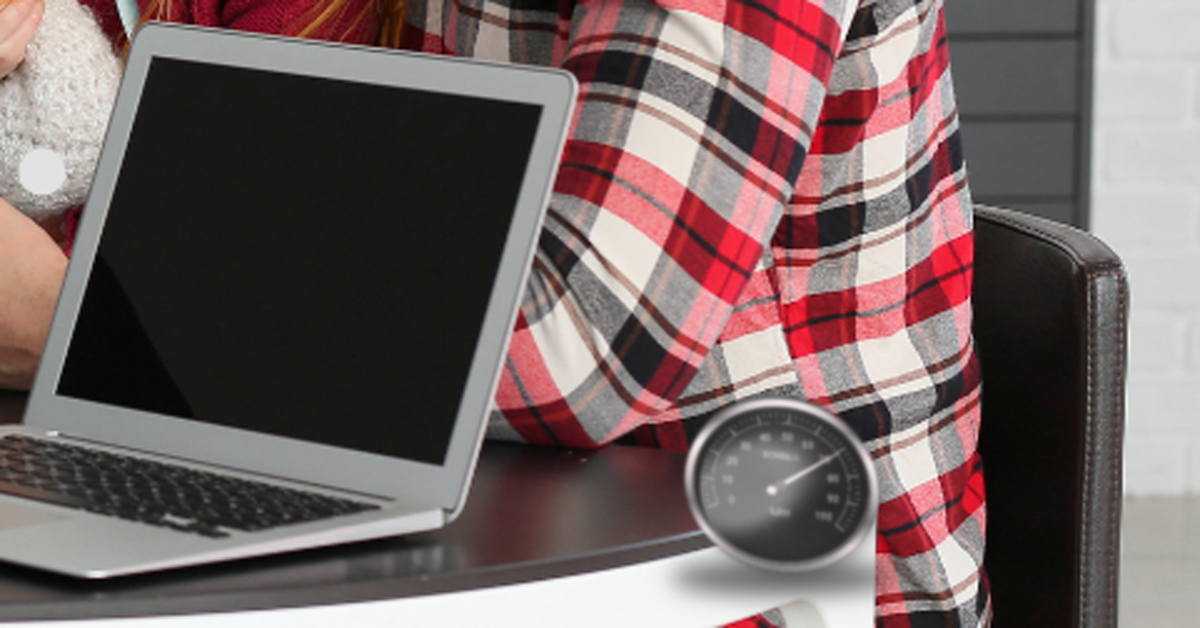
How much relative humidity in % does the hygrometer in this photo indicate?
70 %
